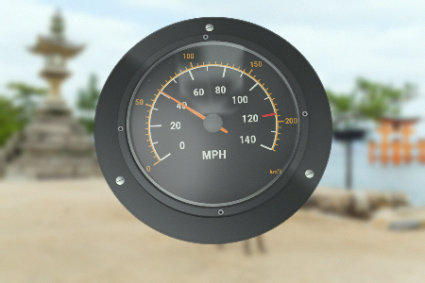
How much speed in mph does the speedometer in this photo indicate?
40 mph
